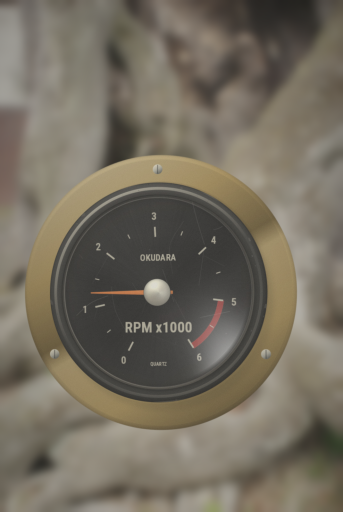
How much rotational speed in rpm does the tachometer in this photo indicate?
1250 rpm
